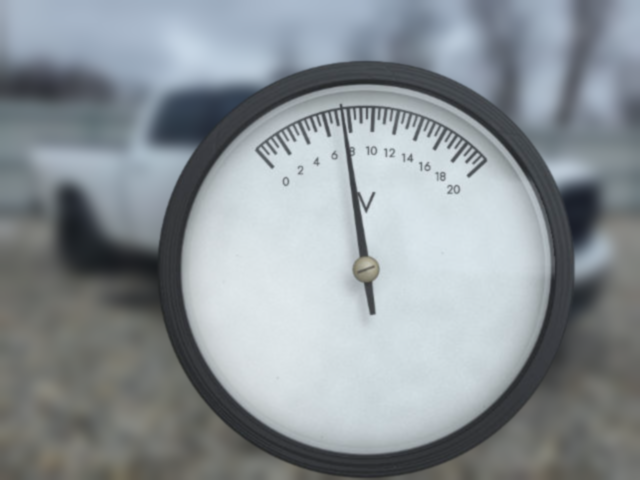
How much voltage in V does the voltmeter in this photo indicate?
7.5 V
